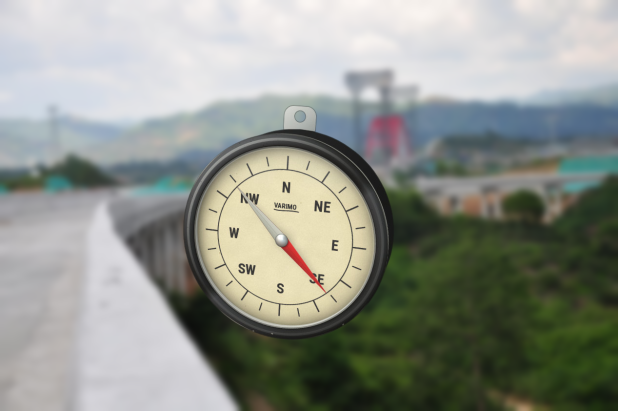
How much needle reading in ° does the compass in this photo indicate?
135 °
